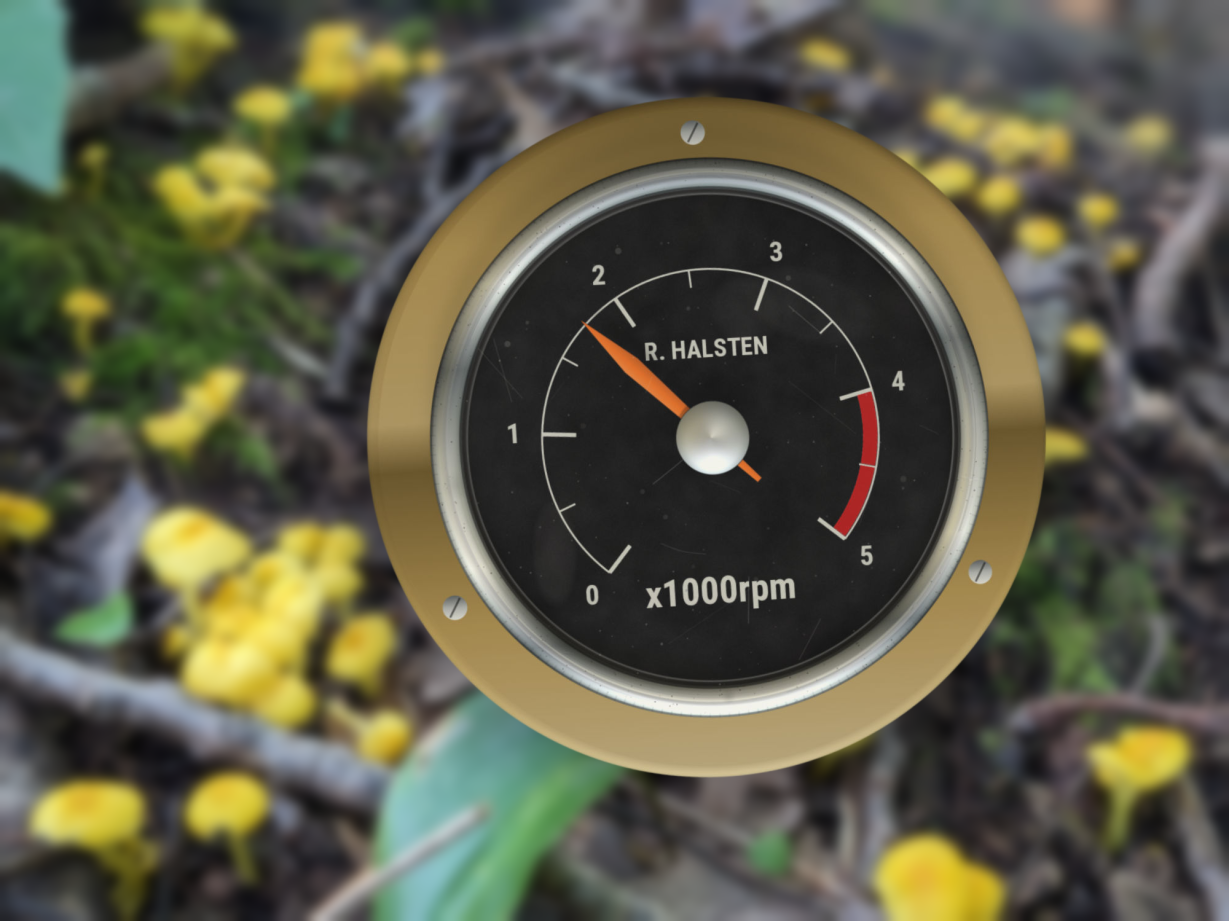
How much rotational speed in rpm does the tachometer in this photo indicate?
1750 rpm
